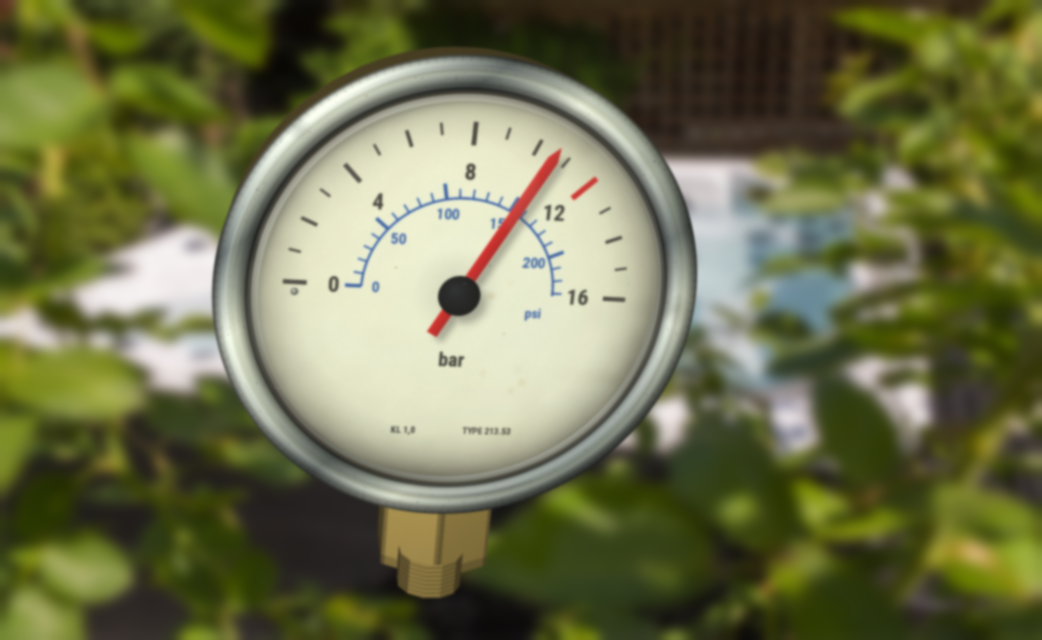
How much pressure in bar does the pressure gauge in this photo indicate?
10.5 bar
